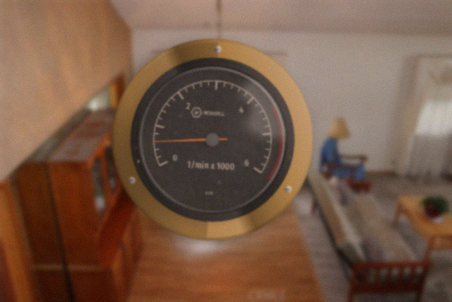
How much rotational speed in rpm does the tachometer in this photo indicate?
600 rpm
